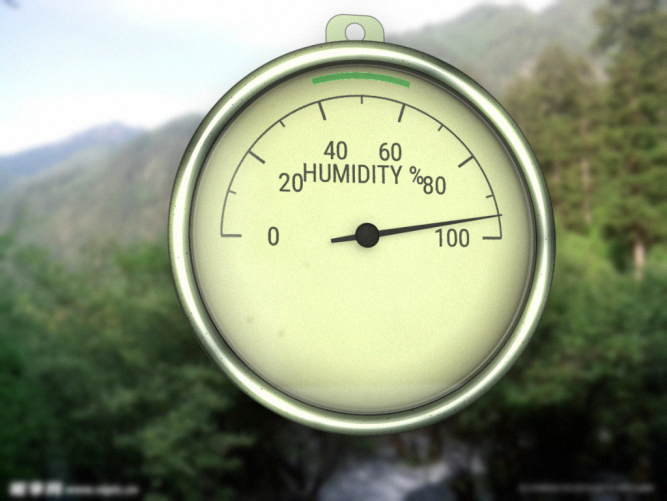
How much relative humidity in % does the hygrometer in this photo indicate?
95 %
